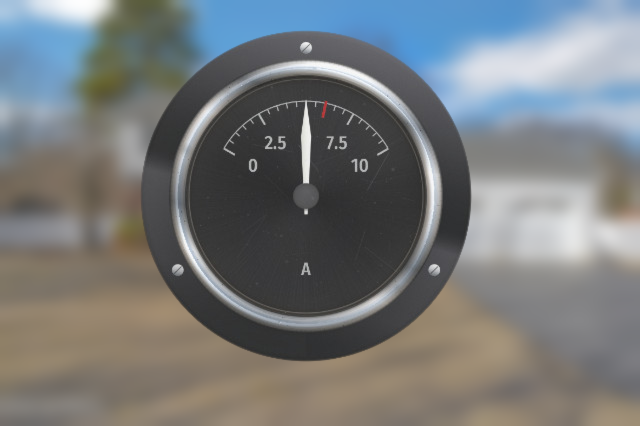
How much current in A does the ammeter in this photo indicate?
5 A
